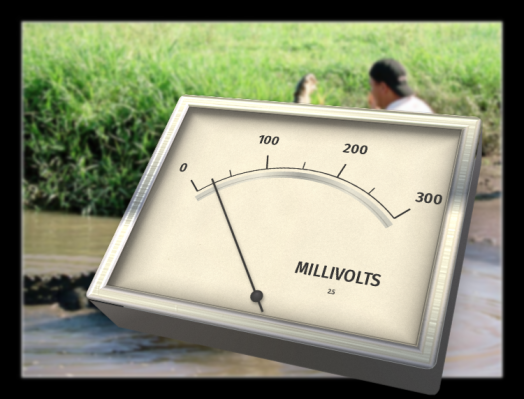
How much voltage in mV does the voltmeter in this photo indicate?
25 mV
